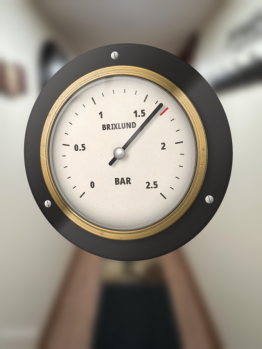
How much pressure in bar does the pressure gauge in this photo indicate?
1.65 bar
